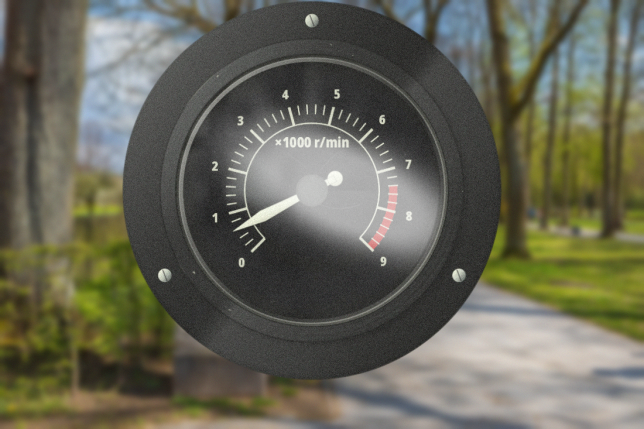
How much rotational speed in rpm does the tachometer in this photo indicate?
600 rpm
